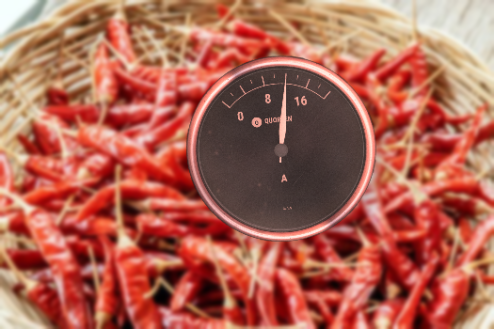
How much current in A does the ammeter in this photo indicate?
12 A
